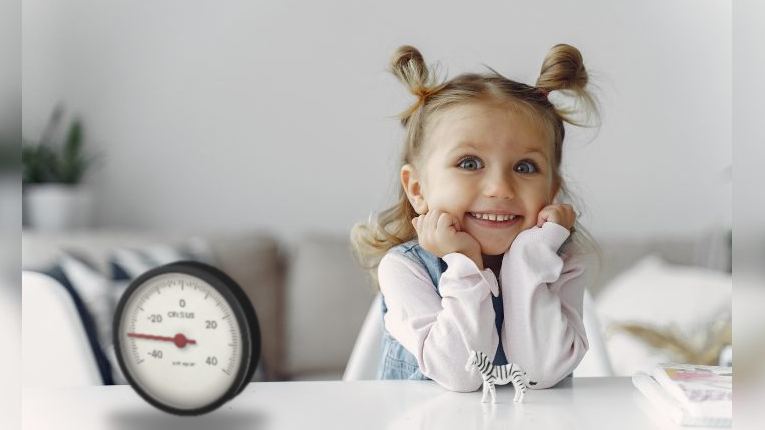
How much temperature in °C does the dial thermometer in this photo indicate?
-30 °C
